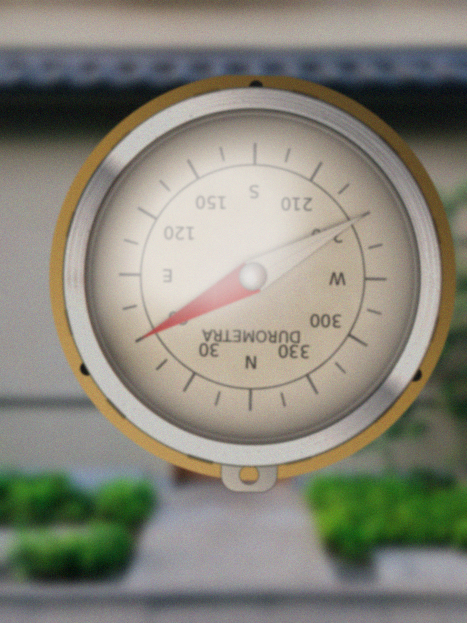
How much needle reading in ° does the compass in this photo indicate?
60 °
